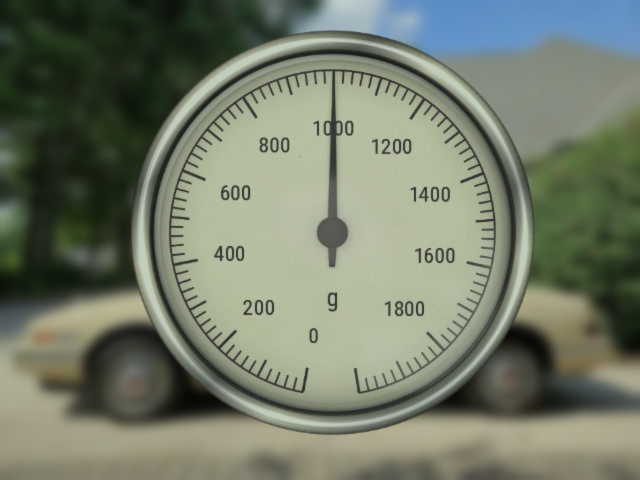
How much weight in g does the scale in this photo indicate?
1000 g
